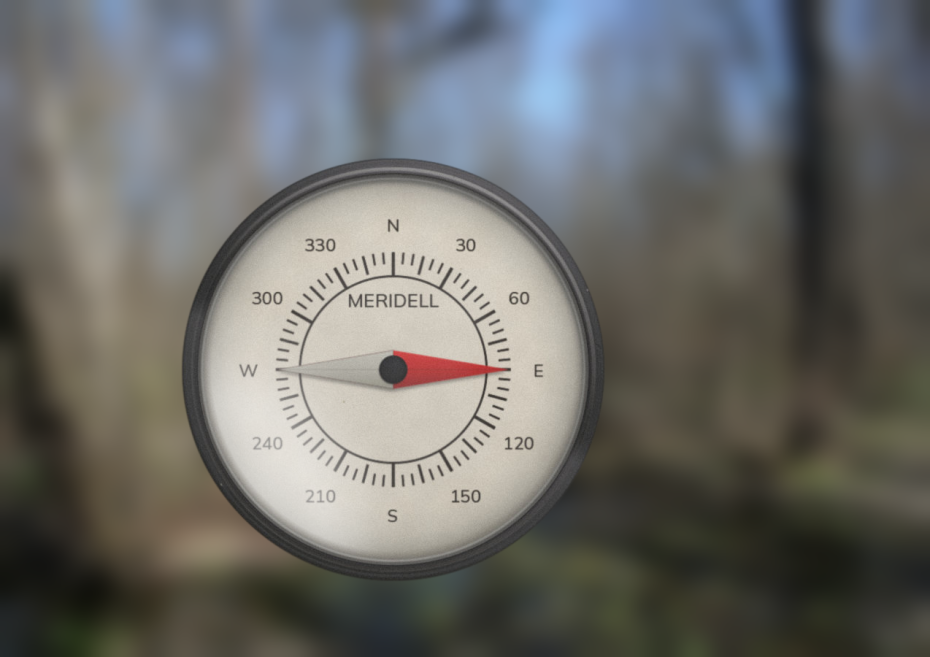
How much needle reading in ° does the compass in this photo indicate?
90 °
